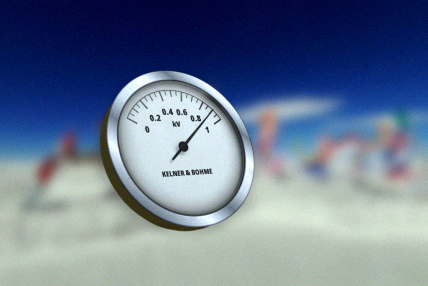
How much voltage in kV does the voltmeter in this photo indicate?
0.9 kV
